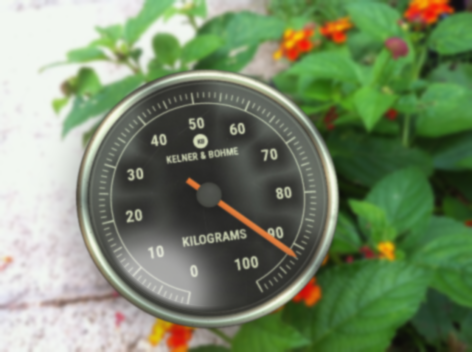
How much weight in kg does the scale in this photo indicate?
92 kg
